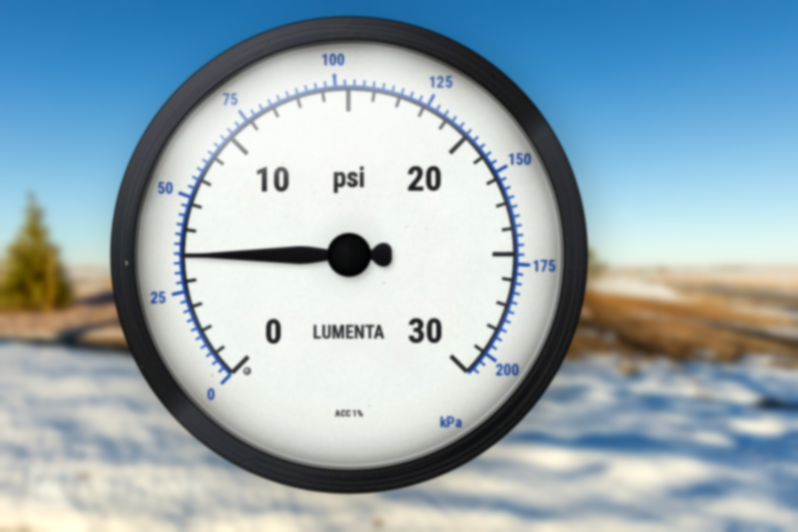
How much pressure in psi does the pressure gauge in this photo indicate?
5 psi
